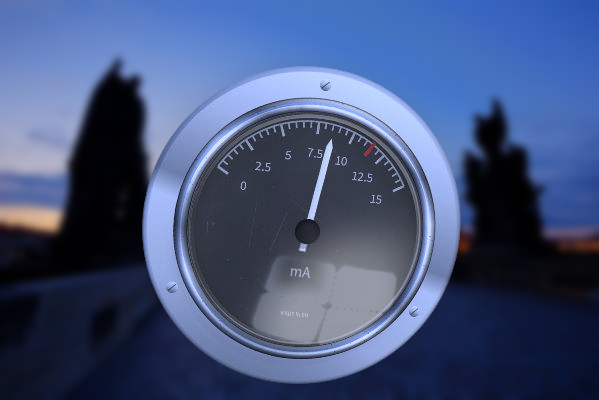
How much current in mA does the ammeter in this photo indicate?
8.5 mA
